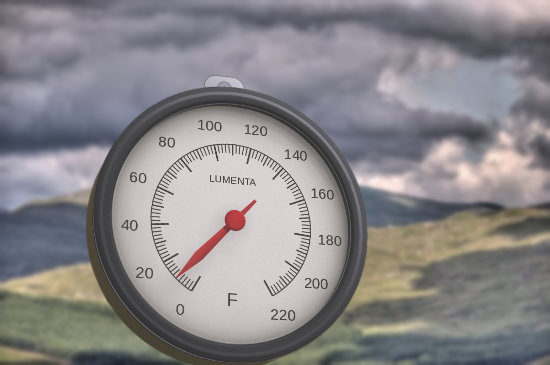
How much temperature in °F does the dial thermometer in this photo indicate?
10 °F
